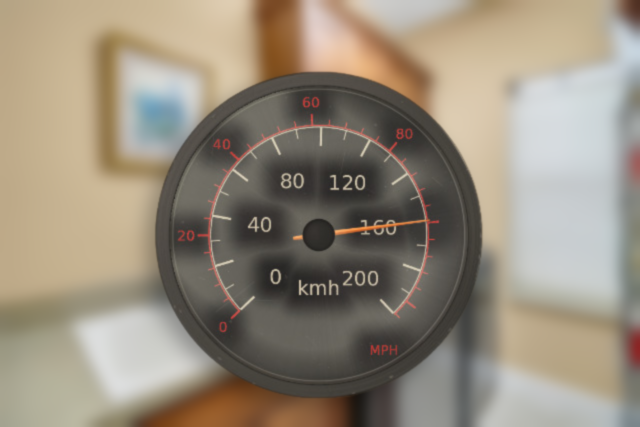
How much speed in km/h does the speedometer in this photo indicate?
160 km/h
